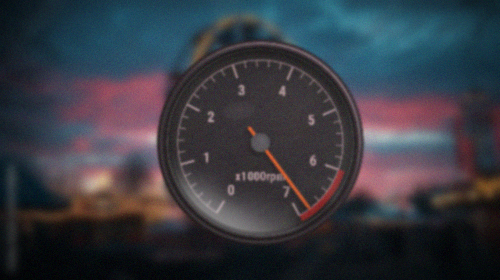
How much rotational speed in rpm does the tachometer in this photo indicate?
6800 rpm
